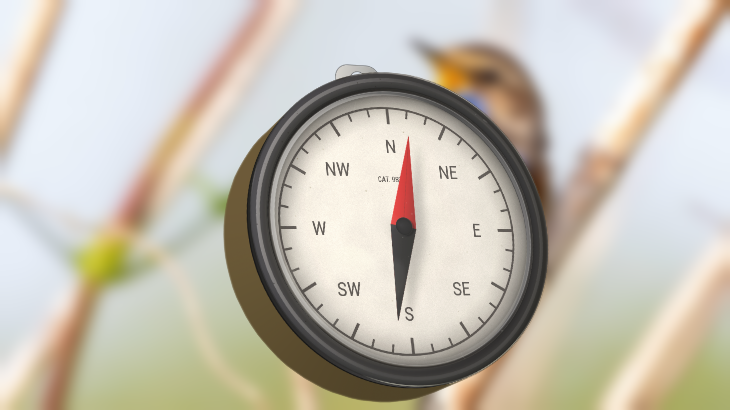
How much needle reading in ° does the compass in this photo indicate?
10 °
